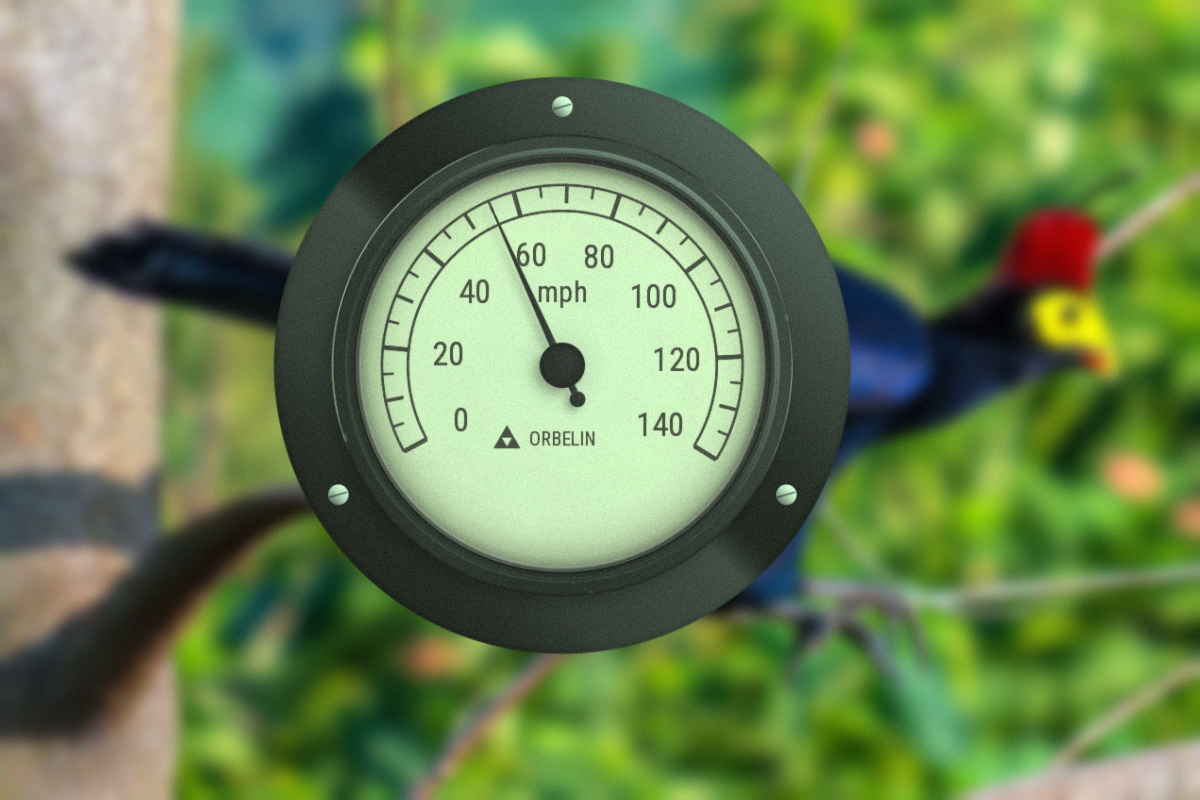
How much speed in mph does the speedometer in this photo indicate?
55 mph
